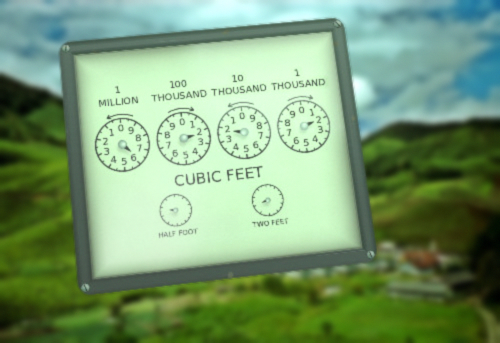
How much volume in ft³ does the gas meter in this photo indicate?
622200 ft³
